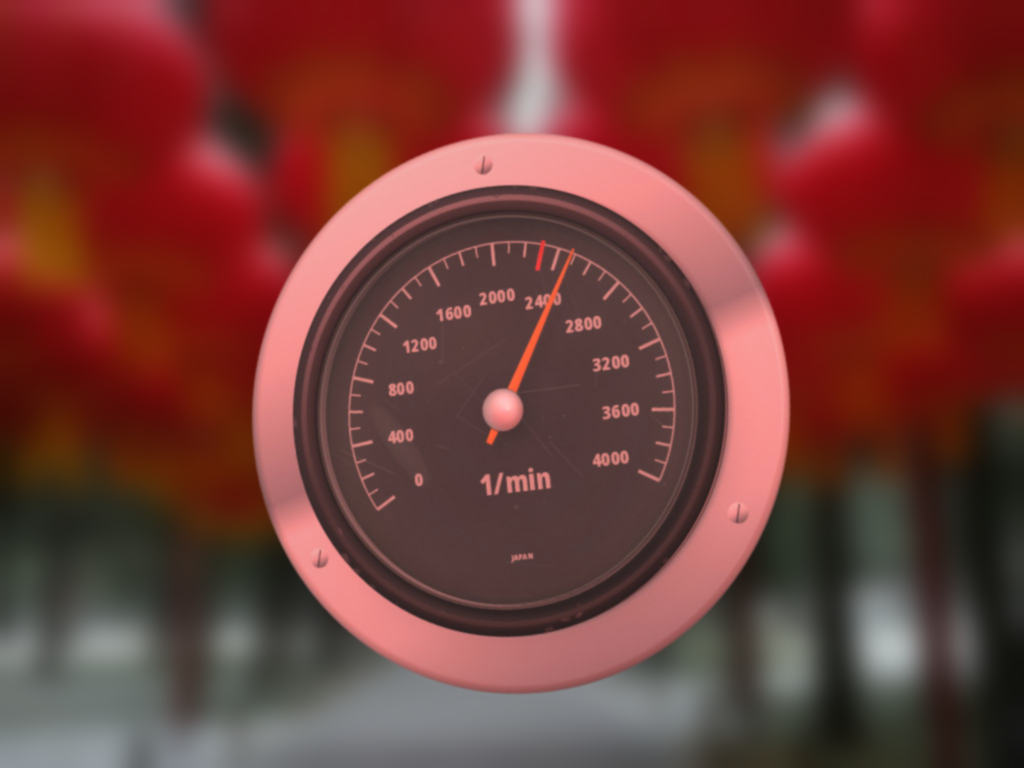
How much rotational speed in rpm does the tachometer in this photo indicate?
2500 rpm
